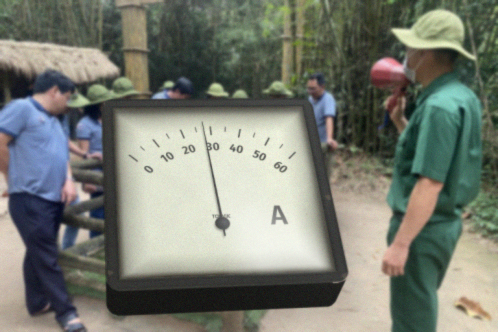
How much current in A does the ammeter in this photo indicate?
27.5 A
